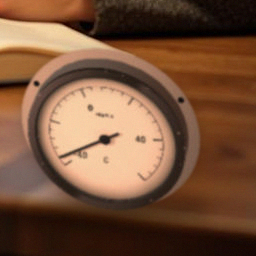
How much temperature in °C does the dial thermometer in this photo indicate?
-36 °C
